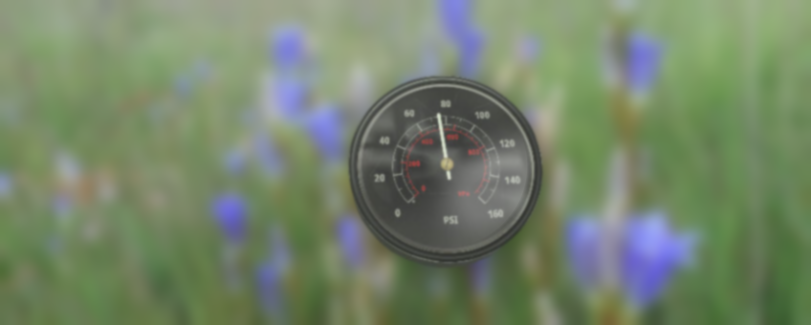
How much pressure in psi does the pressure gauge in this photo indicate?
75 psi
